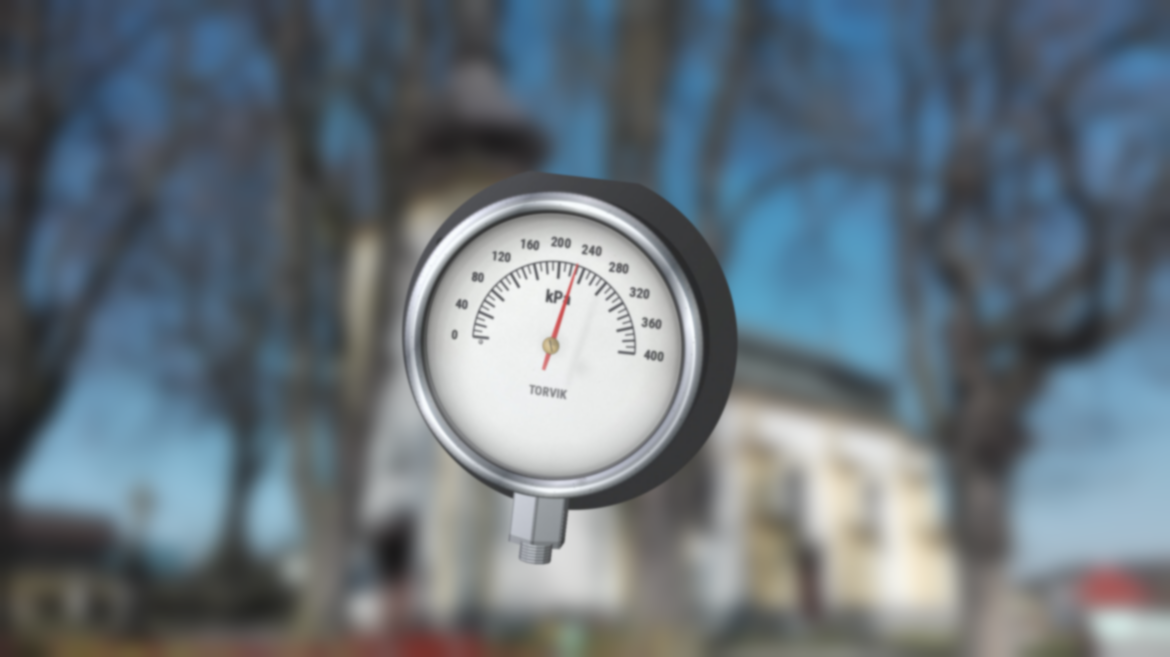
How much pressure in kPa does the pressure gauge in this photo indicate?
230 kPa
